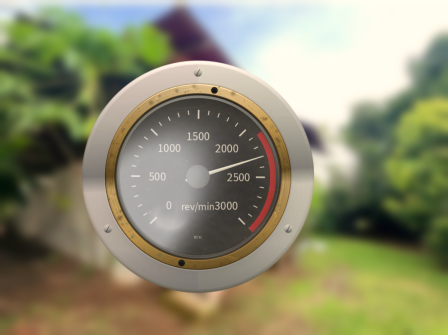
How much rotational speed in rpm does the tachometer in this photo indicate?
2300 rpm
